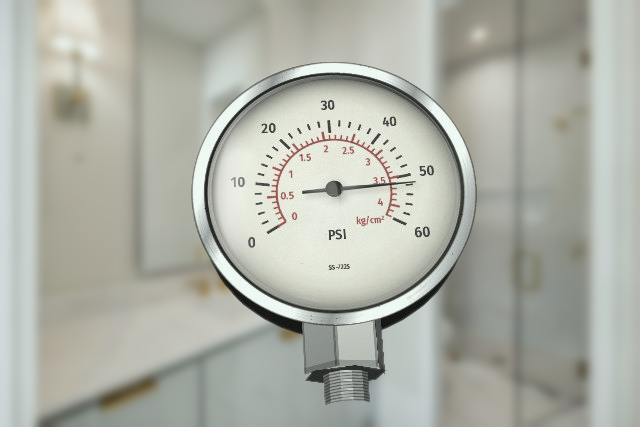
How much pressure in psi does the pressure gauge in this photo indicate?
52 psi
